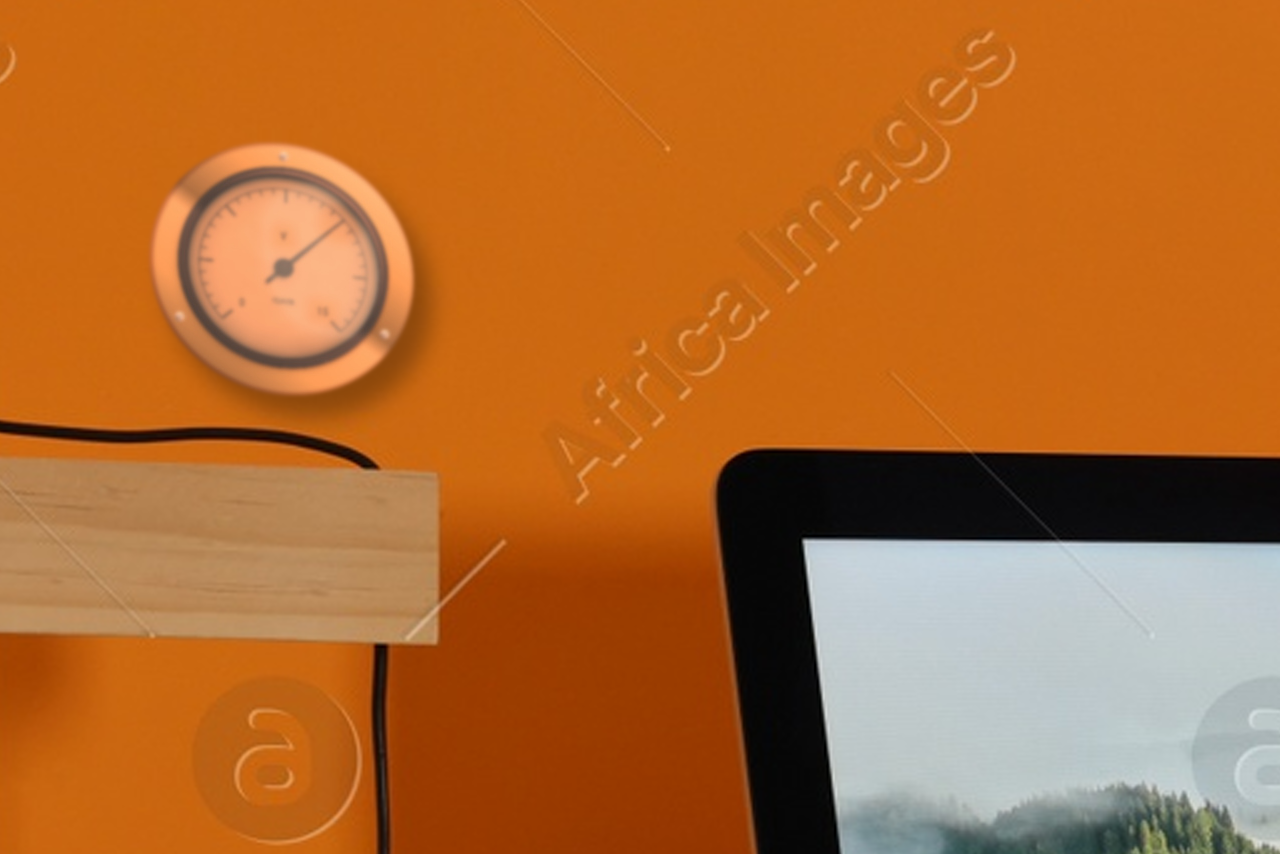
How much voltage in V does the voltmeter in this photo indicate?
10 V
